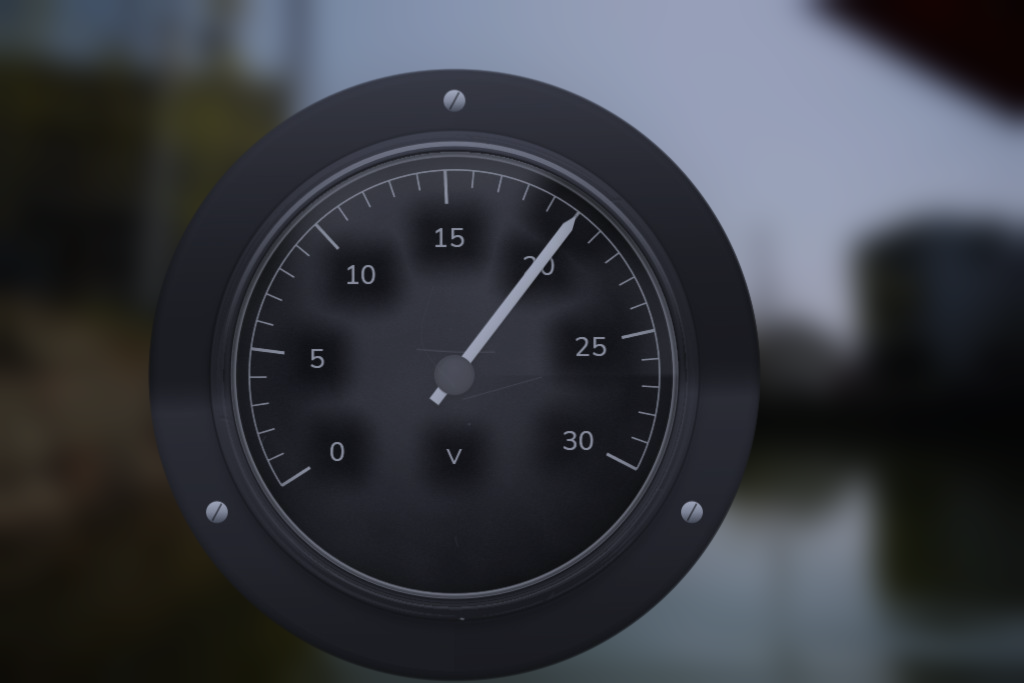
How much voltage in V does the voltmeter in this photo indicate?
20 V
